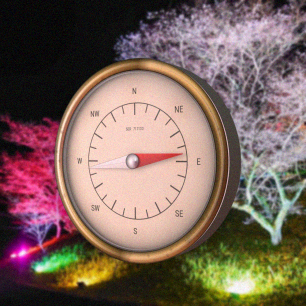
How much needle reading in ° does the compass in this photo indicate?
82.5 °
